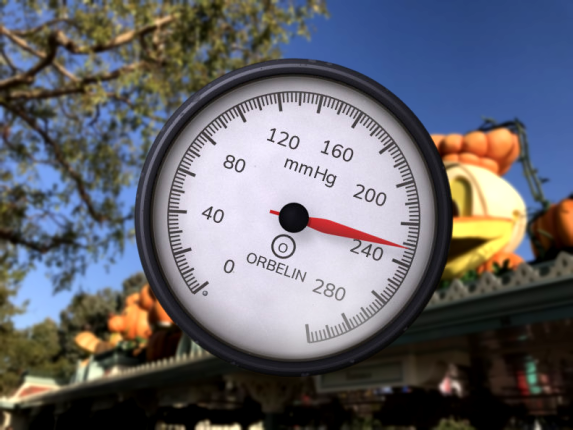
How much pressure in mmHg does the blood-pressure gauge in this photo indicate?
232 mmHg
